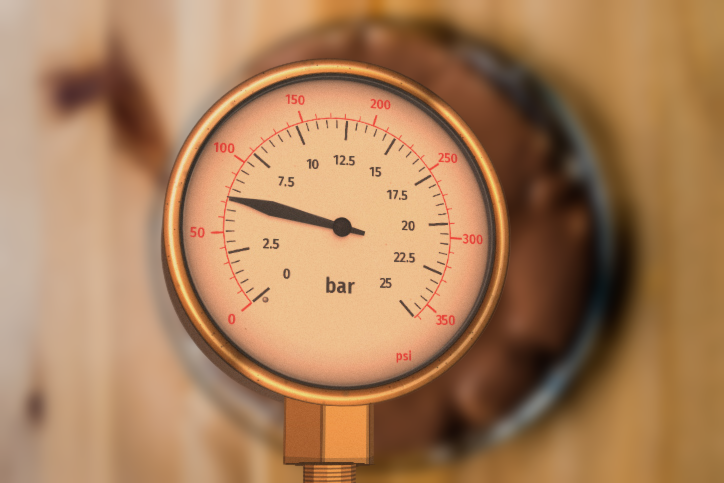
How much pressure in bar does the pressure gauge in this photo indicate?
5 bar
